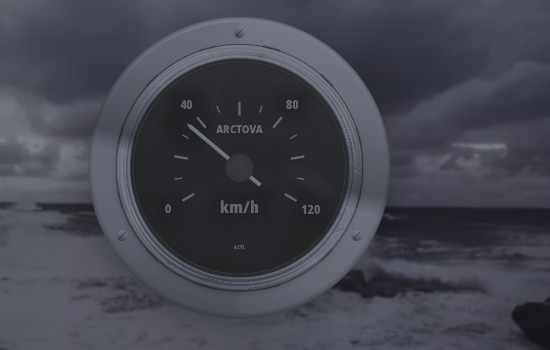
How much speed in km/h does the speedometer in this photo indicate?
35 km/h
